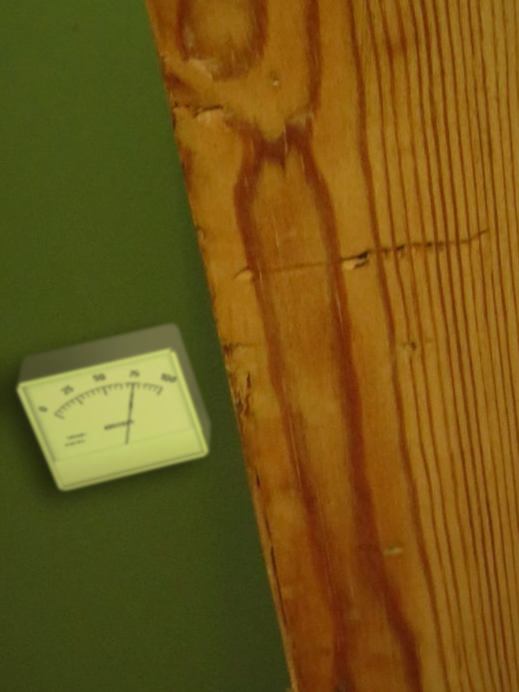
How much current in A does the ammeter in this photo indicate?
75 A
